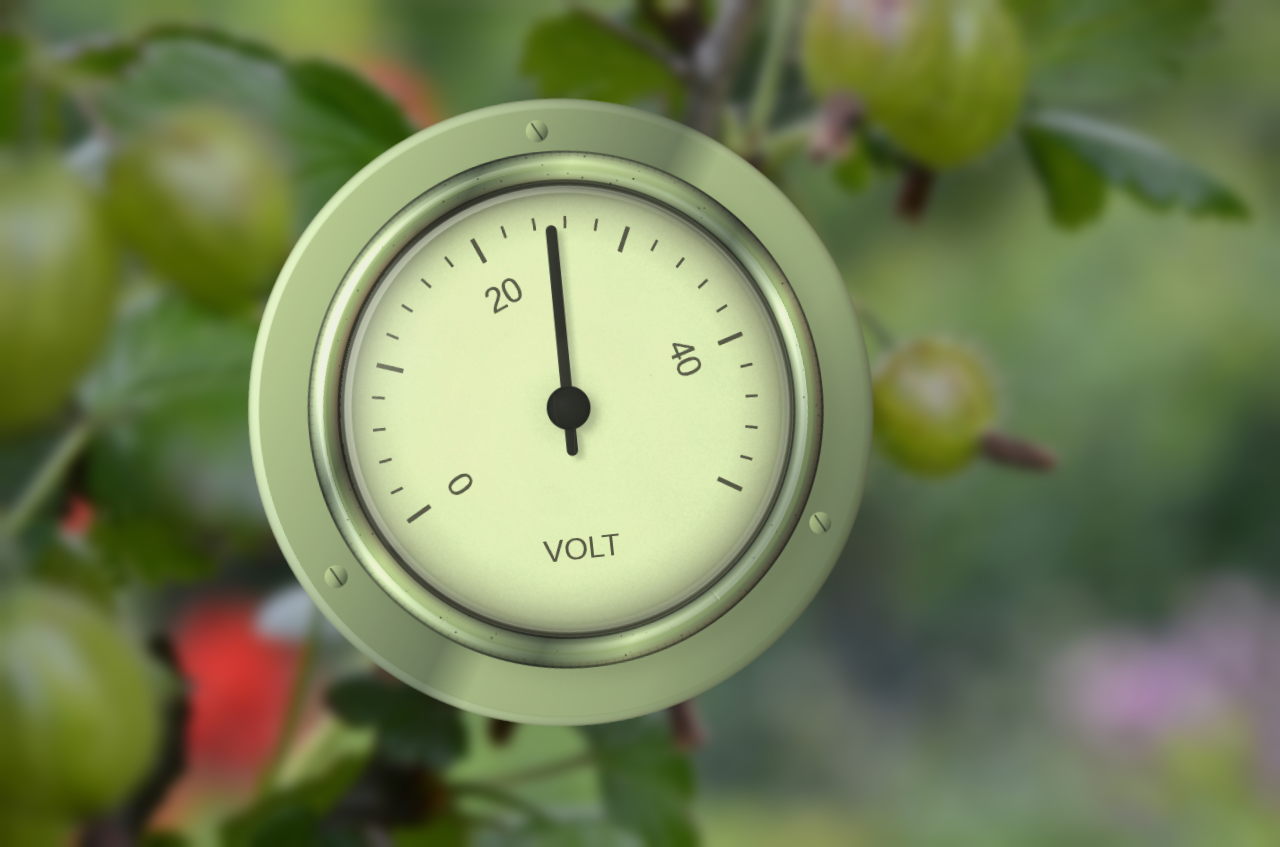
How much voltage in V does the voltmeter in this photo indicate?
25 V
